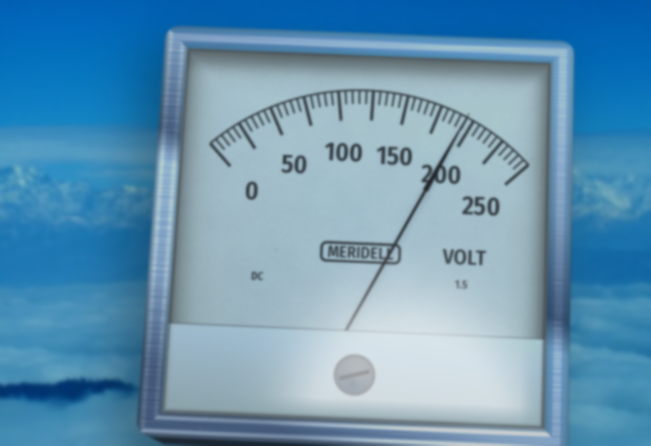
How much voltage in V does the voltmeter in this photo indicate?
195 V
